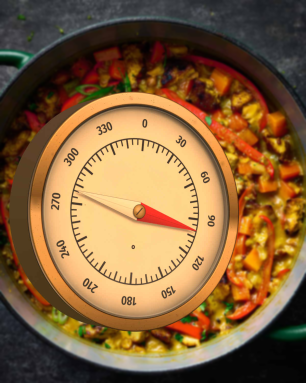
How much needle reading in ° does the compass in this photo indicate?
100 °
